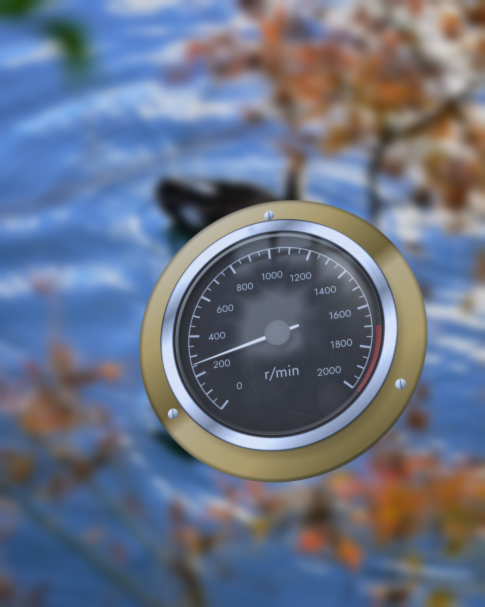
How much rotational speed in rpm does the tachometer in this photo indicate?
250 rpm
